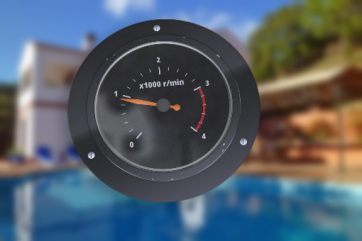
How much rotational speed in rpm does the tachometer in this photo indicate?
900 rpm
